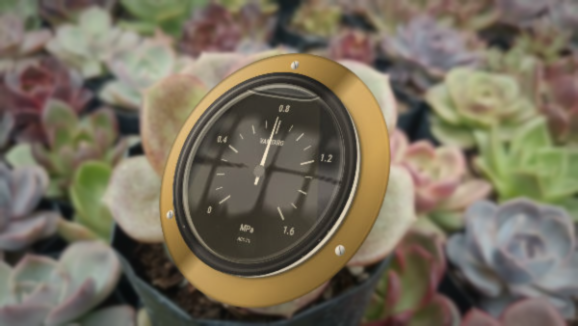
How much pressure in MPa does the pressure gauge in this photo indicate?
0.8 MPa
